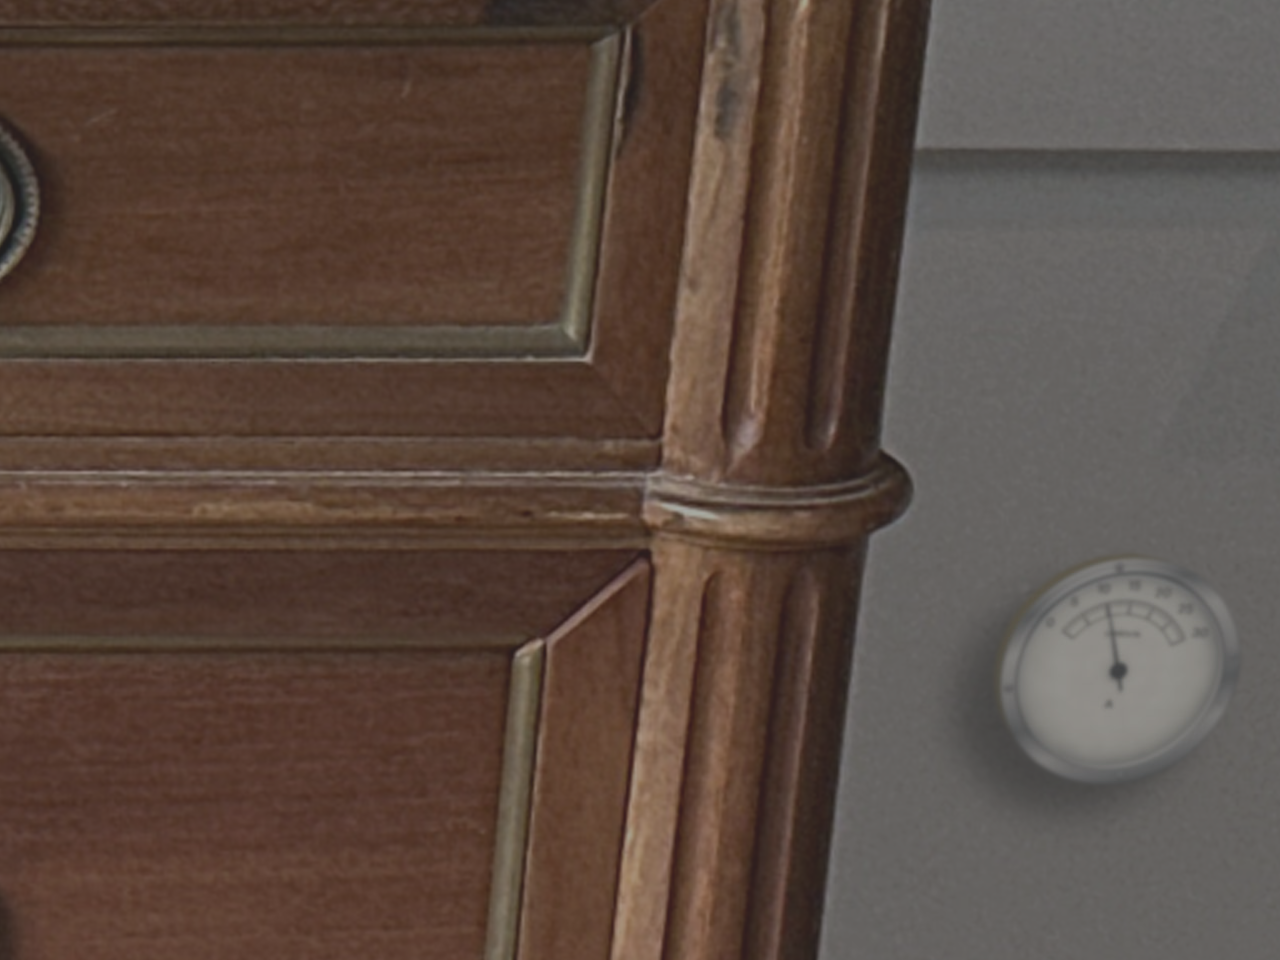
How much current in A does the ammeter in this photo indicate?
10 A
